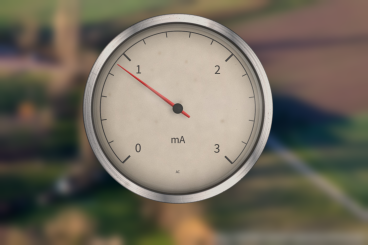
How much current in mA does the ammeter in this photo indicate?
0.9 mA
